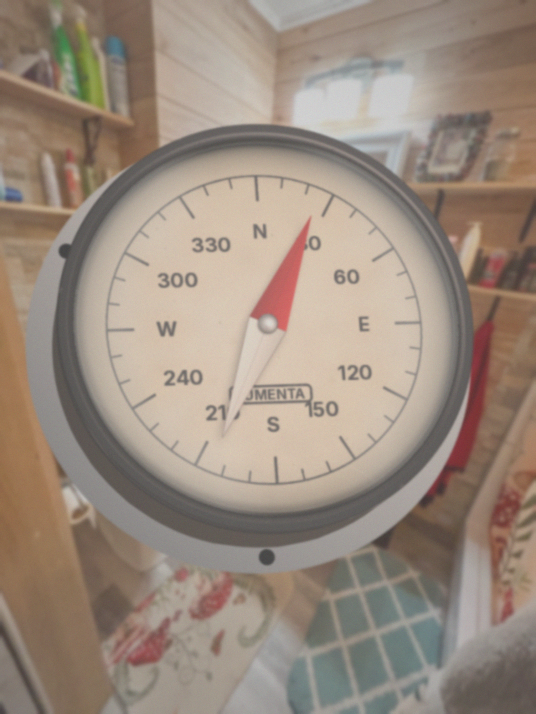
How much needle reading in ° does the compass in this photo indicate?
25 °
